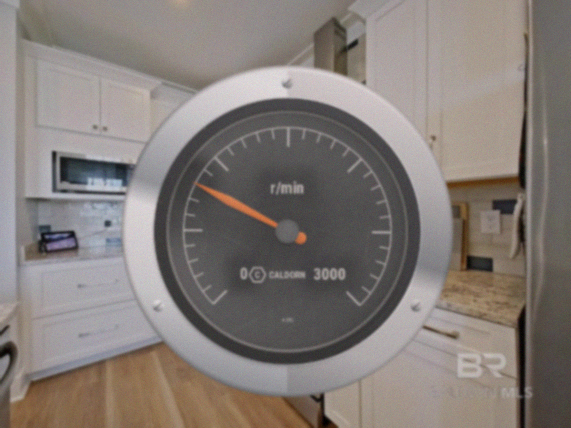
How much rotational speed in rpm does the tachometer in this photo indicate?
800 rpm
